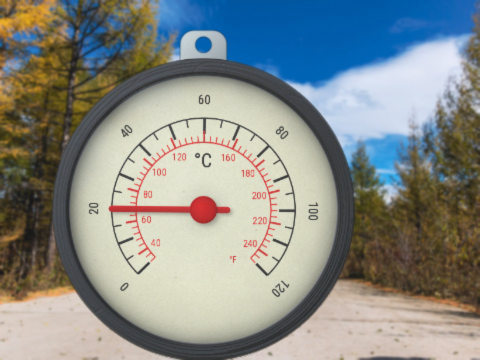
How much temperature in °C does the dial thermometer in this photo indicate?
20 °C
